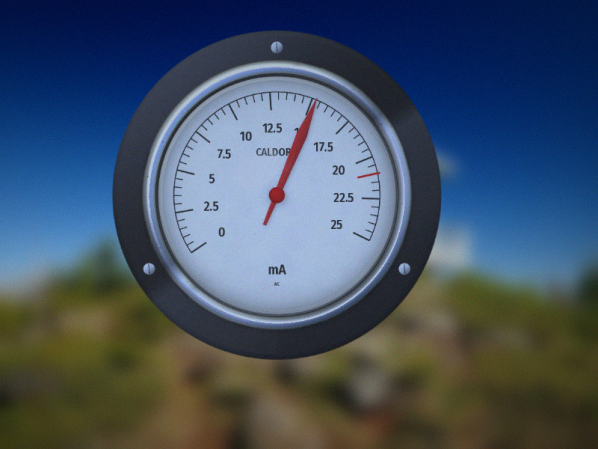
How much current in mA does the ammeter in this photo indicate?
15.25 mA
